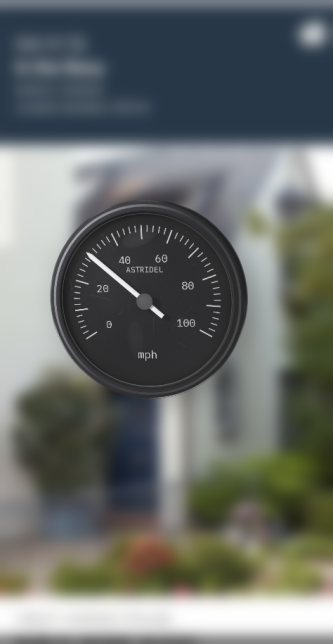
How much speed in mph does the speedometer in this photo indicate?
30 mph
